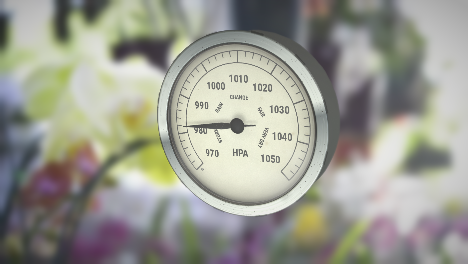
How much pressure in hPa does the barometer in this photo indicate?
982 hPa
